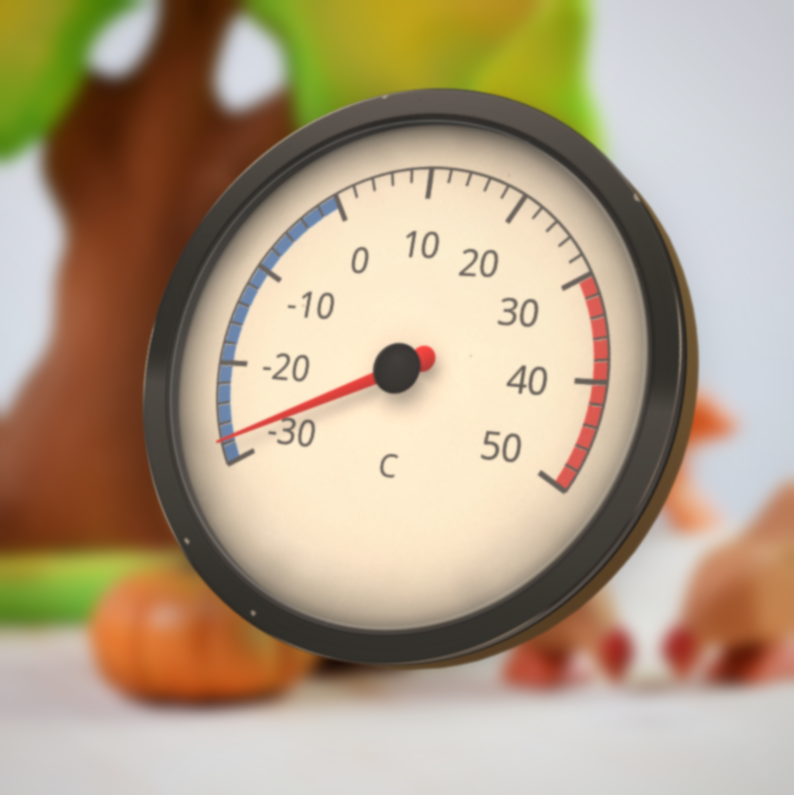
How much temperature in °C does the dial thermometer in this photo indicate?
-28 °C
